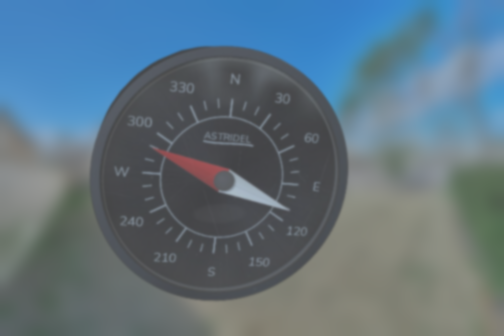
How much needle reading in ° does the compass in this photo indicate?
290 °
